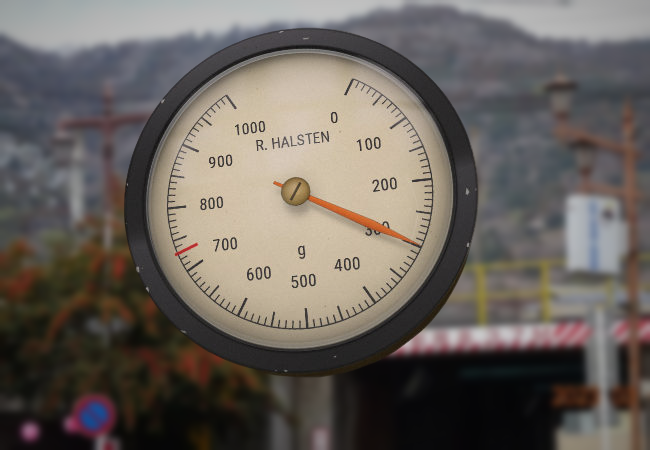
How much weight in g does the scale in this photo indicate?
300 g
